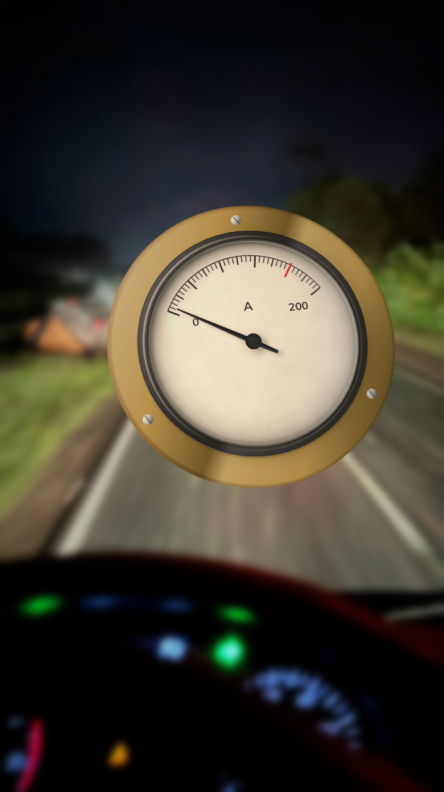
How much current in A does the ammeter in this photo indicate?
5 A
